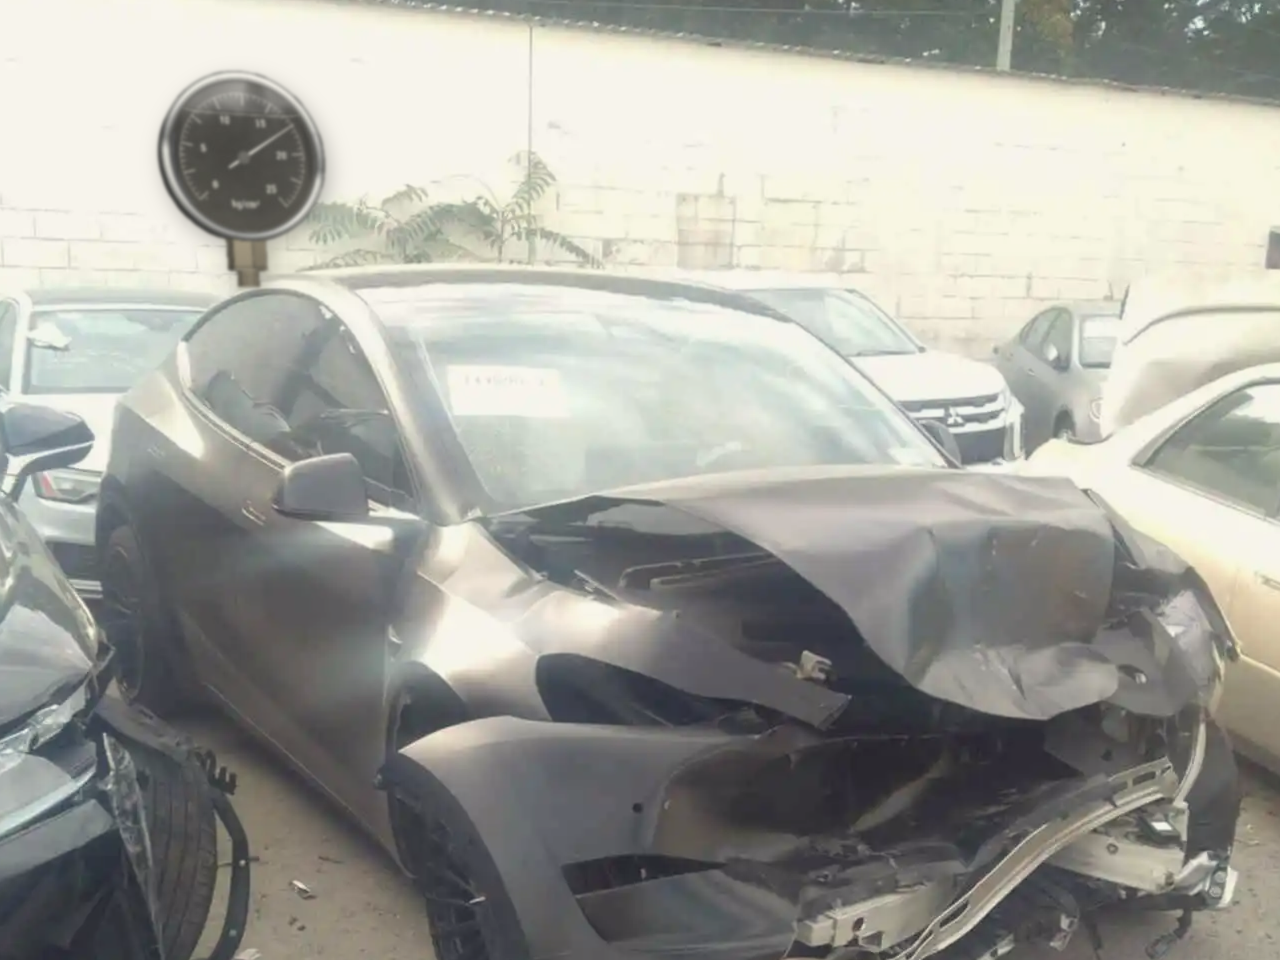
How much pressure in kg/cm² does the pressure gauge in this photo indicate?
17.5 kg/cm²
